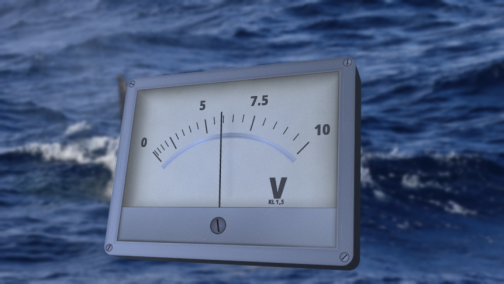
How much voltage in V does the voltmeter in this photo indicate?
6 V
